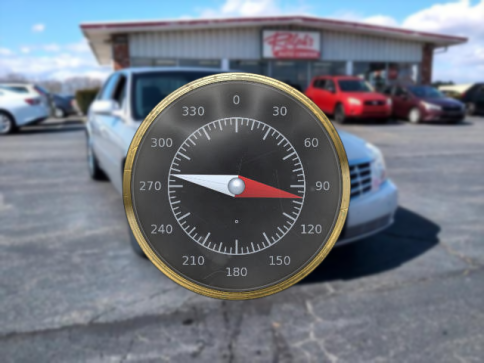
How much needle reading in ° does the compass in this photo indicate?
100 °
